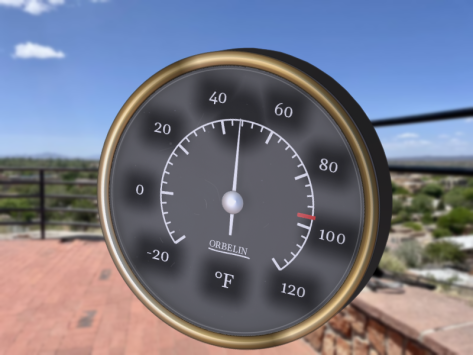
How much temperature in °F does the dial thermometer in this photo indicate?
48 °F
